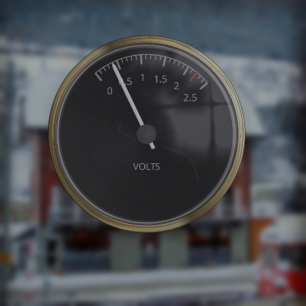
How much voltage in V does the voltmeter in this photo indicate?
0.4 V
